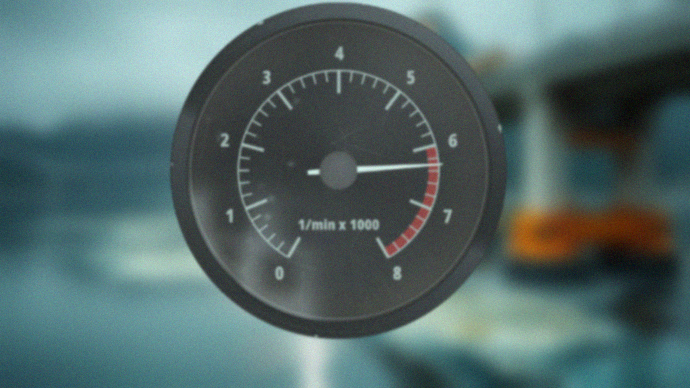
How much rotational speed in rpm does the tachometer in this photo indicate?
6300 rpm
